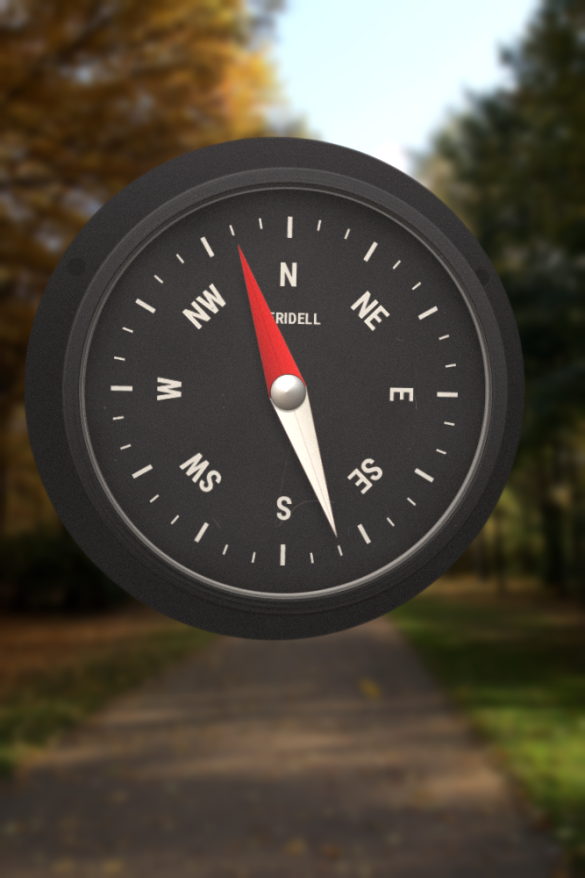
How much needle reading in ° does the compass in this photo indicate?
340 °
